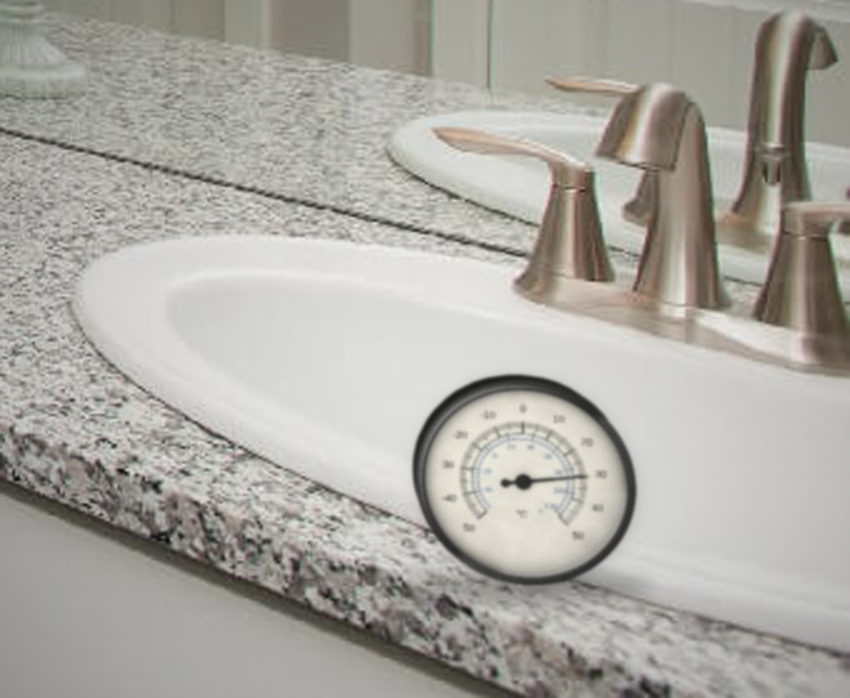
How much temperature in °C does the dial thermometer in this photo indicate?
30 °C
